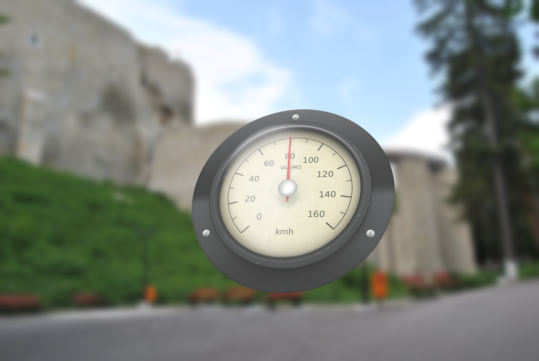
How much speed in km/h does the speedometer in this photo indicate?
80 km/h
